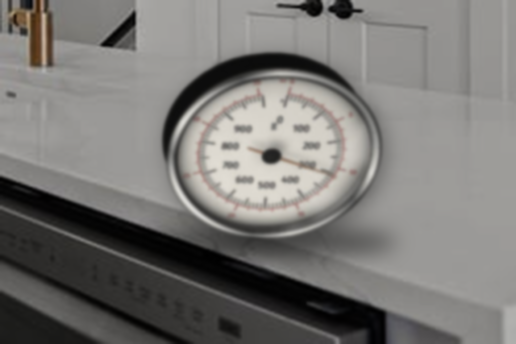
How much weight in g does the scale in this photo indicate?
300 g
